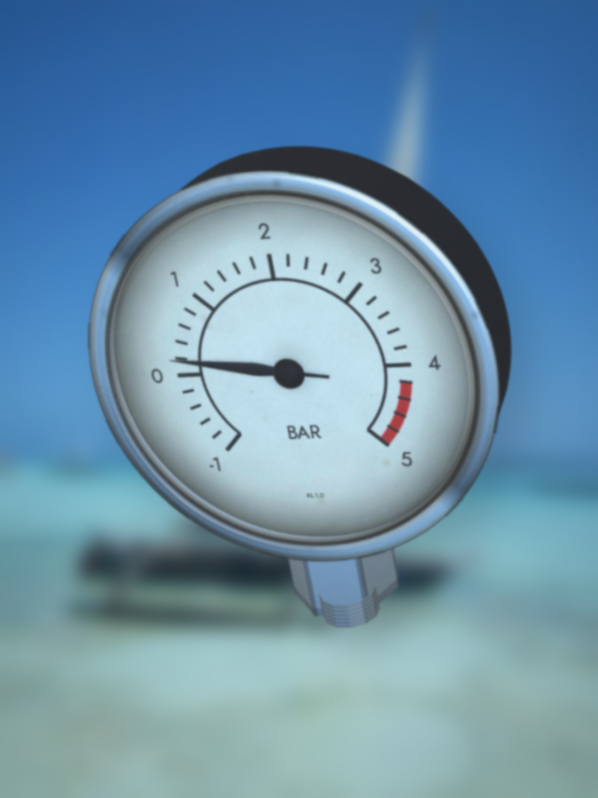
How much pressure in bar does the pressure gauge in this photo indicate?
0.2 bar
